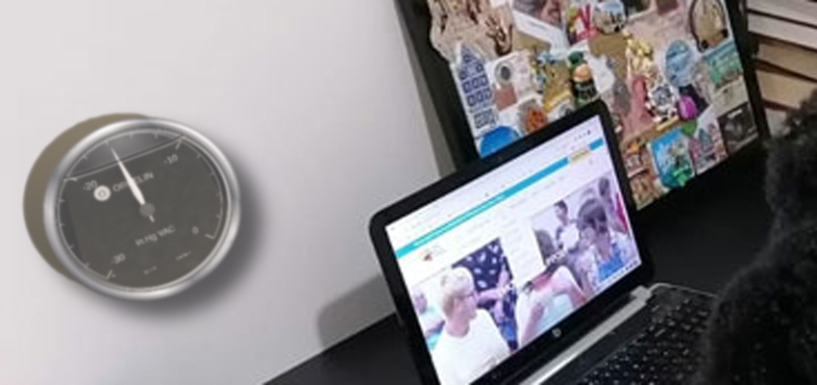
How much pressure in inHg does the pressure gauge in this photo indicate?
-16 inHg
